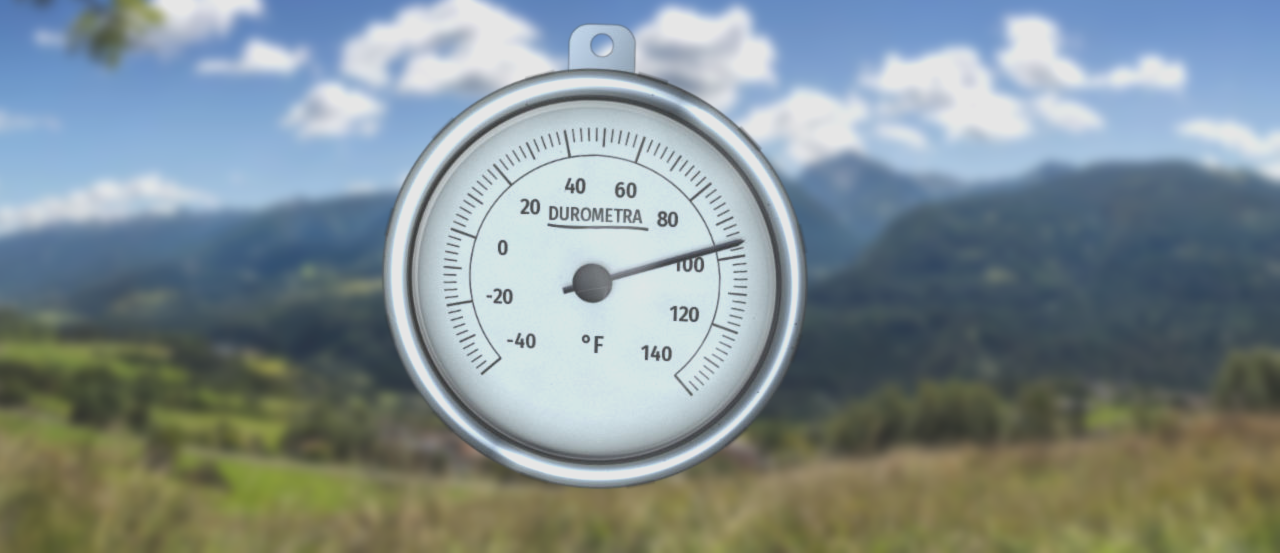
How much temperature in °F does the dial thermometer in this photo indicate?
96 °F
